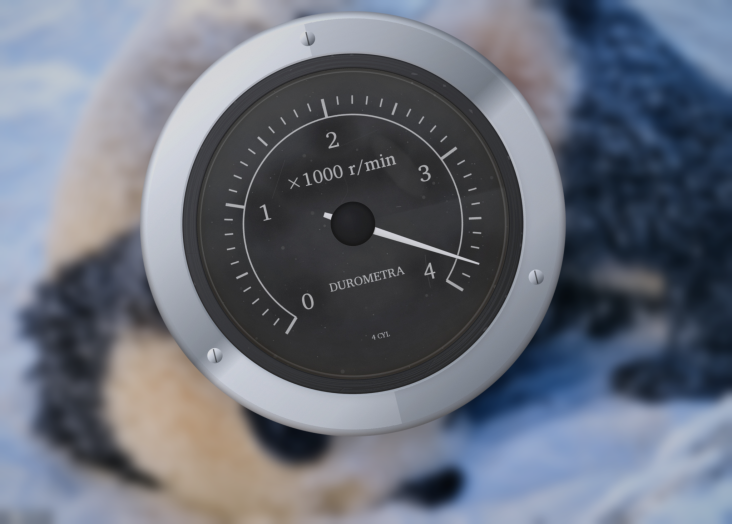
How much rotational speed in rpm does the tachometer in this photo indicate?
3800 rpm
